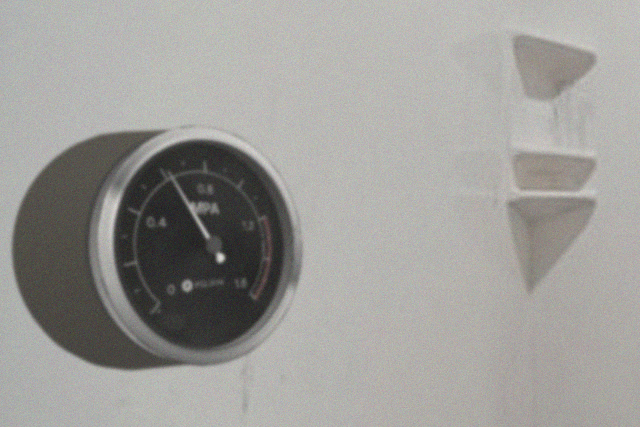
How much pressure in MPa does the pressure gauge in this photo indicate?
0.6 MPa
